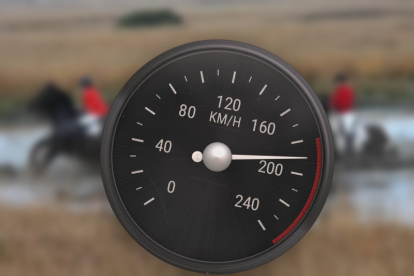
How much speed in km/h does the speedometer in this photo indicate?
190 km/h
